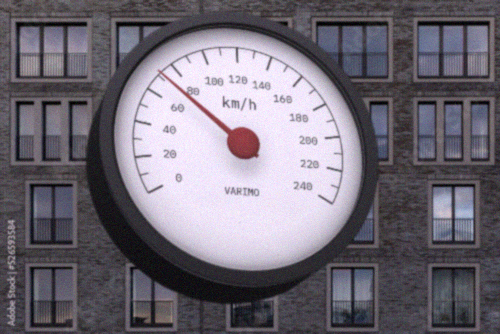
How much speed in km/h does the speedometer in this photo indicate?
70 km/h
